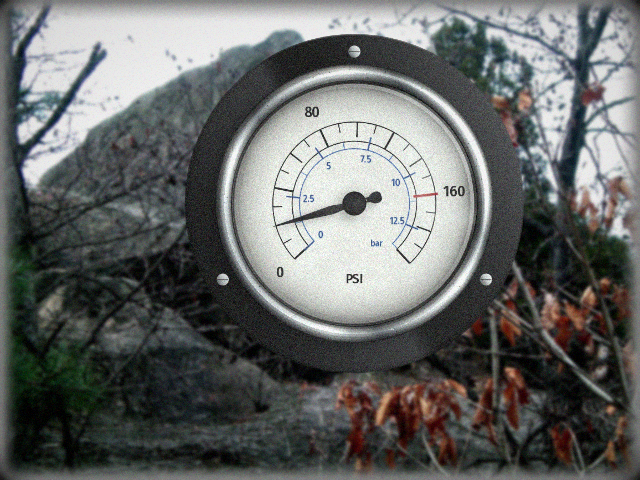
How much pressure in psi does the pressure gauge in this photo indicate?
20 psi
